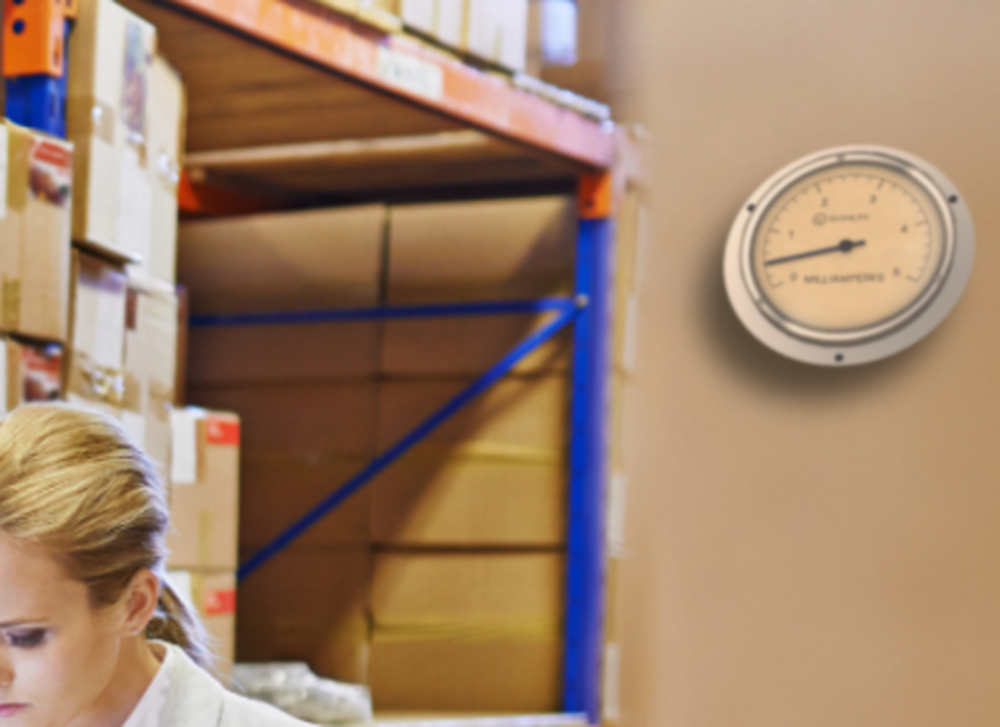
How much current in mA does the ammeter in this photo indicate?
0.4 mA
